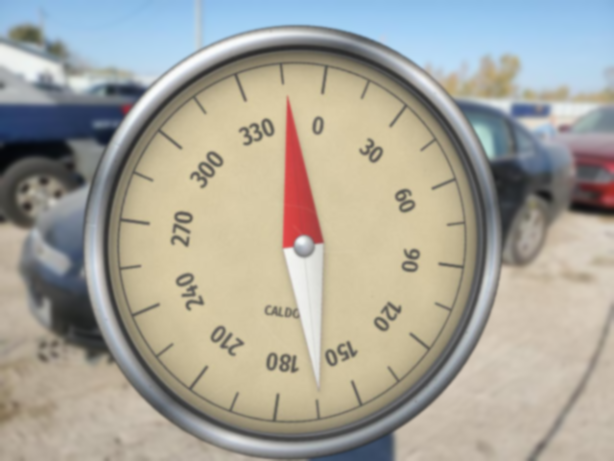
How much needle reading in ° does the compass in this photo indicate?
345 °
